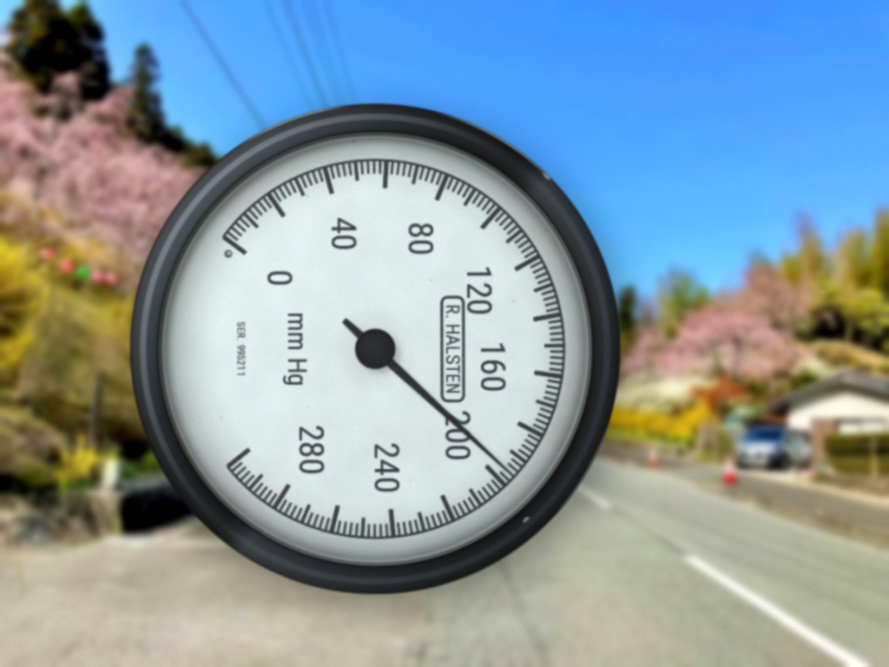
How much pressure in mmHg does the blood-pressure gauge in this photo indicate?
196 mmHg
